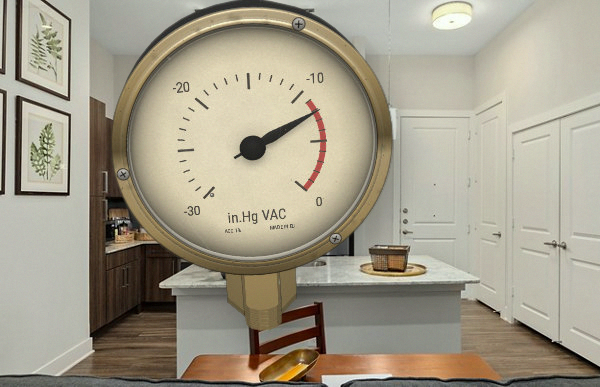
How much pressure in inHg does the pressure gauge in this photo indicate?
-8 inHg
